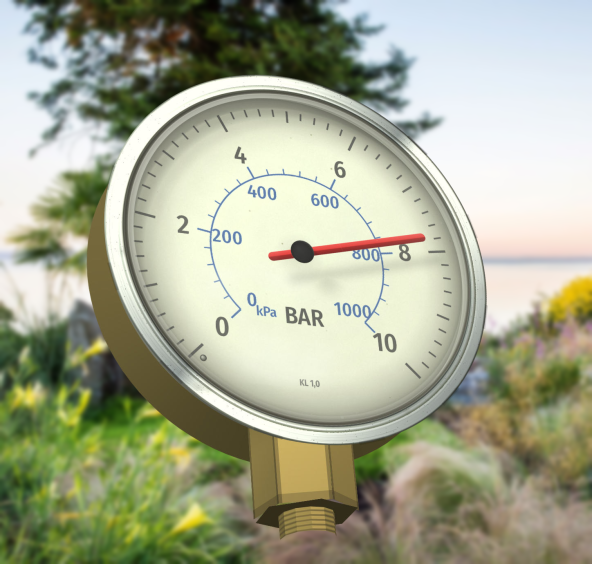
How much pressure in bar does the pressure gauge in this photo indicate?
7.8 bar
